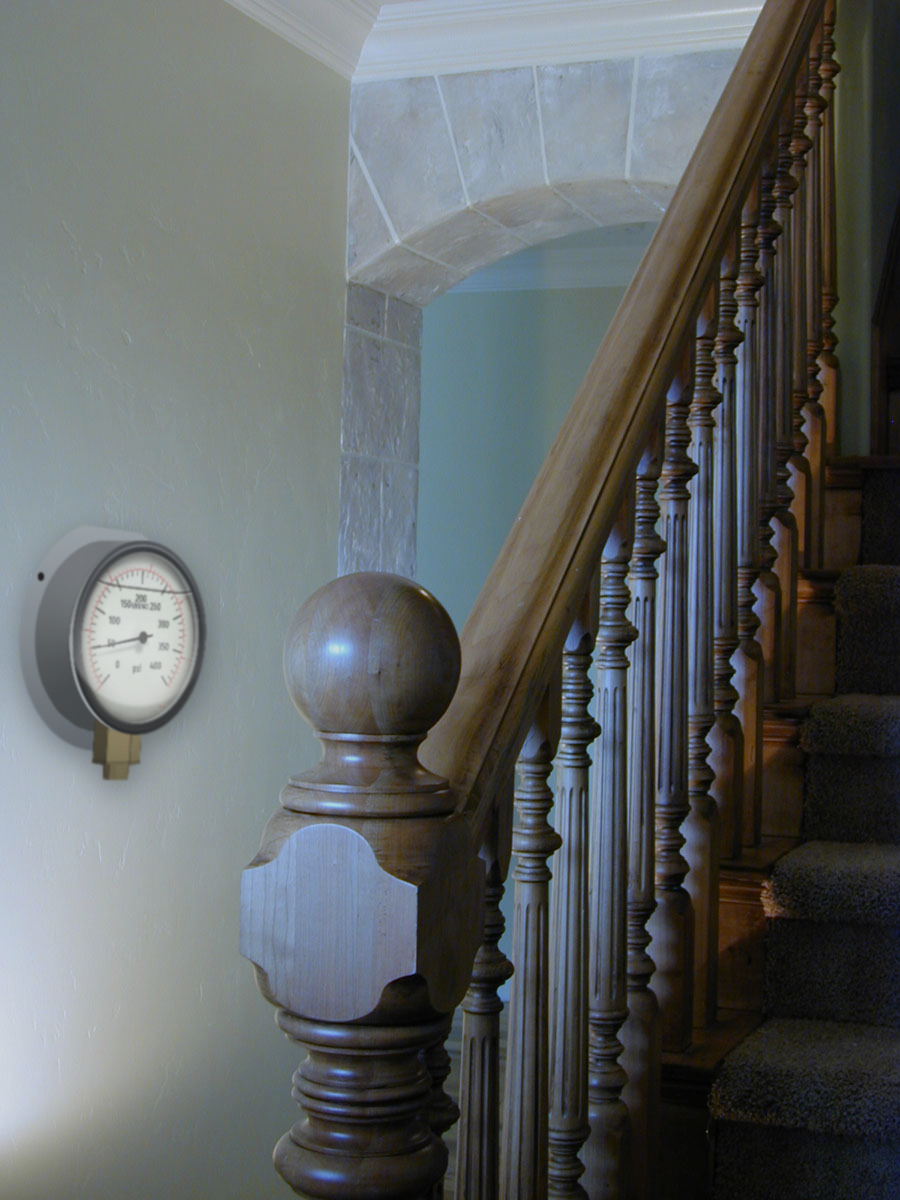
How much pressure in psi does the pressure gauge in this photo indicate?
50 psi
